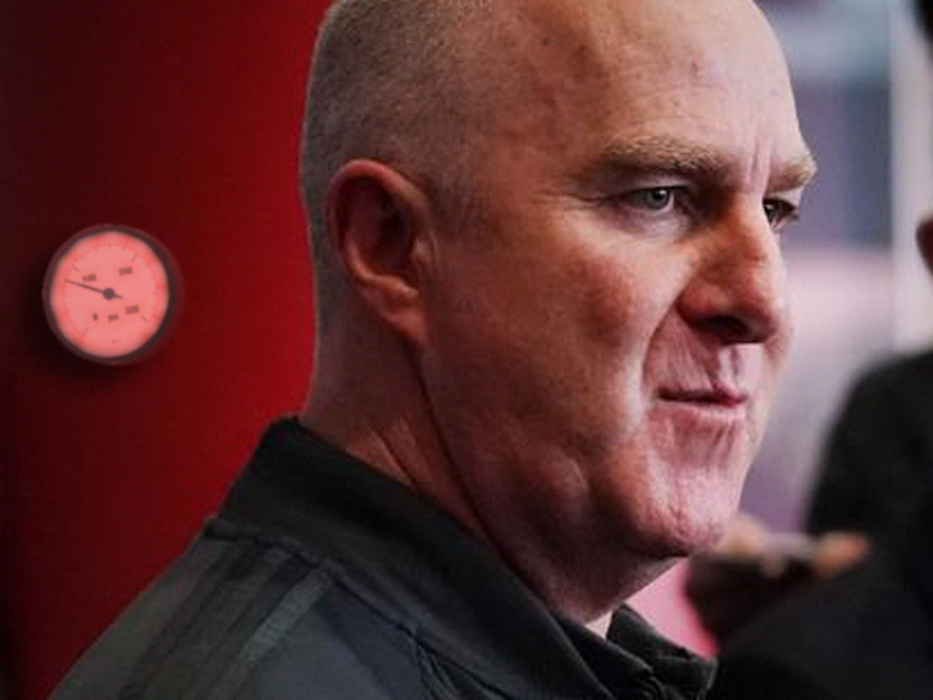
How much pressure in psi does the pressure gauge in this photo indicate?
80 psi
